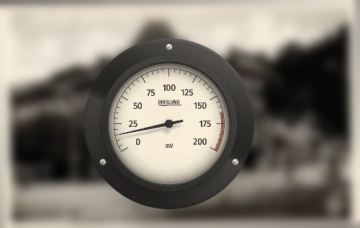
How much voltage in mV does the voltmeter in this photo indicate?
15 mV
